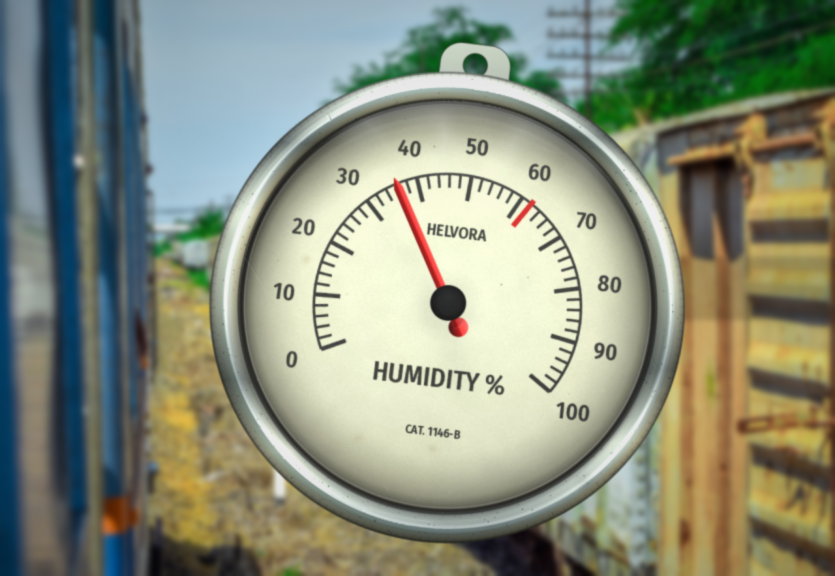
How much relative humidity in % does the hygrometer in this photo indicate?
36 %
